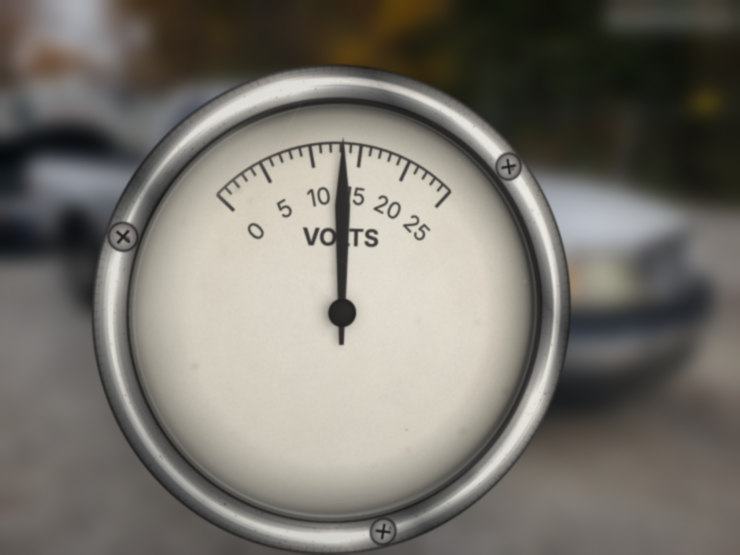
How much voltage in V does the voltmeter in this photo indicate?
13 V
